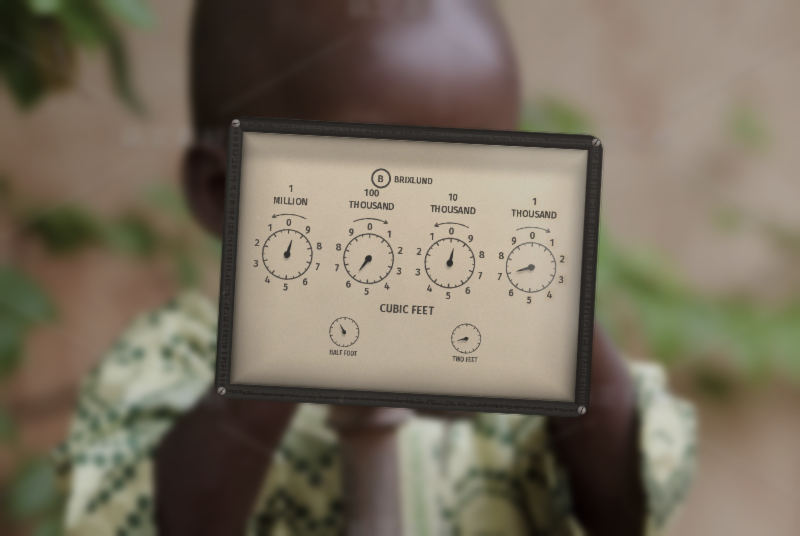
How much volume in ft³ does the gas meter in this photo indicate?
959700 ft³
